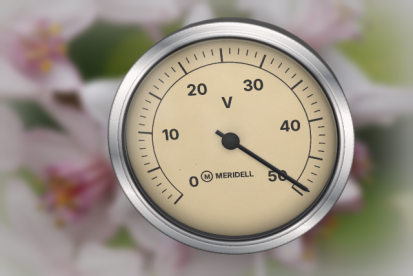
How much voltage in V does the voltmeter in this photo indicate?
49 V
